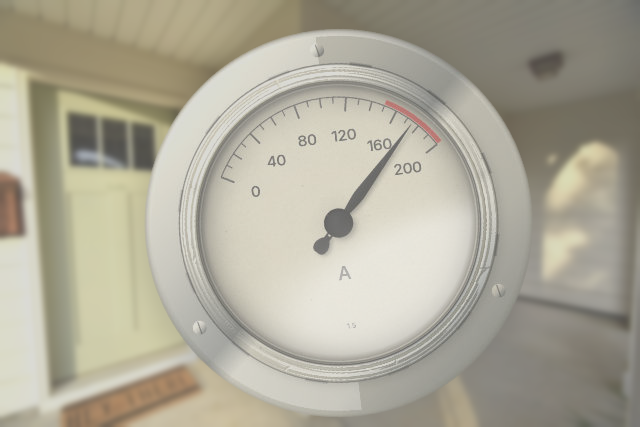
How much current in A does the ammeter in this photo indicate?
175 A
